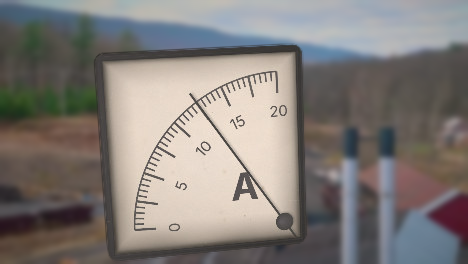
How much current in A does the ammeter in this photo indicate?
12.5 A
